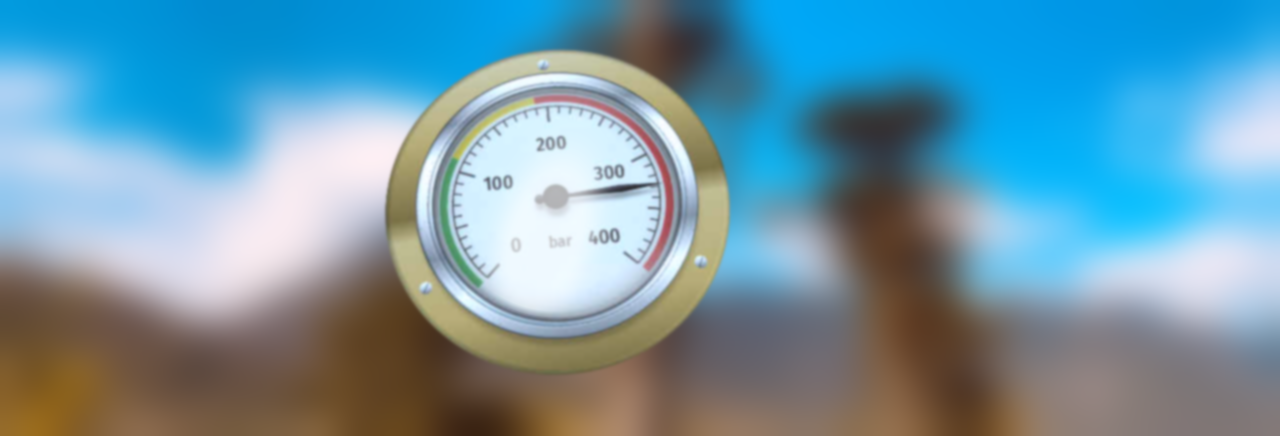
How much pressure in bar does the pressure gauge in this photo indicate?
330 bar
